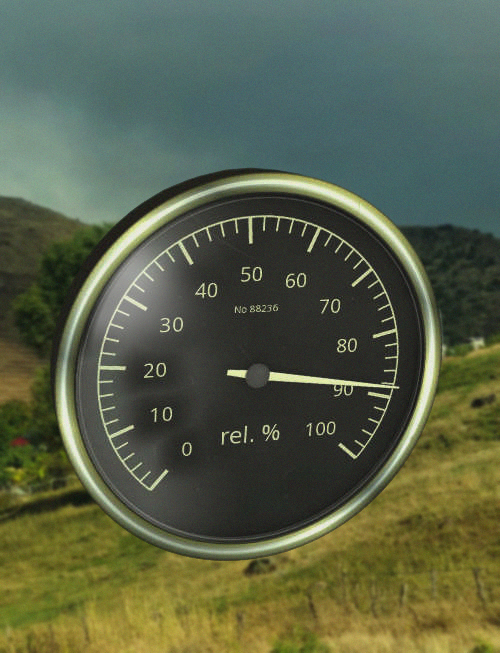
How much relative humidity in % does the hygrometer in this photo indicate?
88 %
